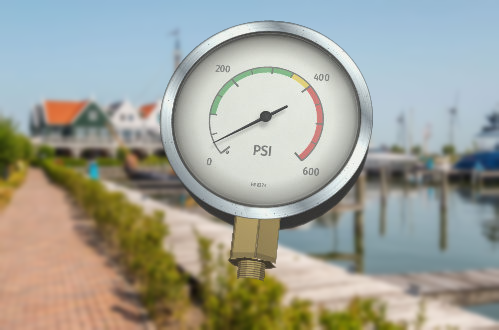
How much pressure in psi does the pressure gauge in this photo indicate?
25 psi
